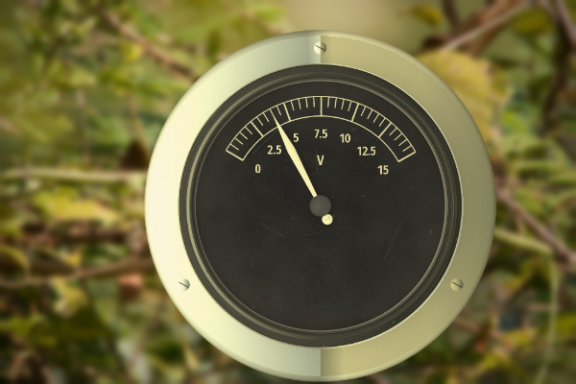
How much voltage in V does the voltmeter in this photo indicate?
4 V
